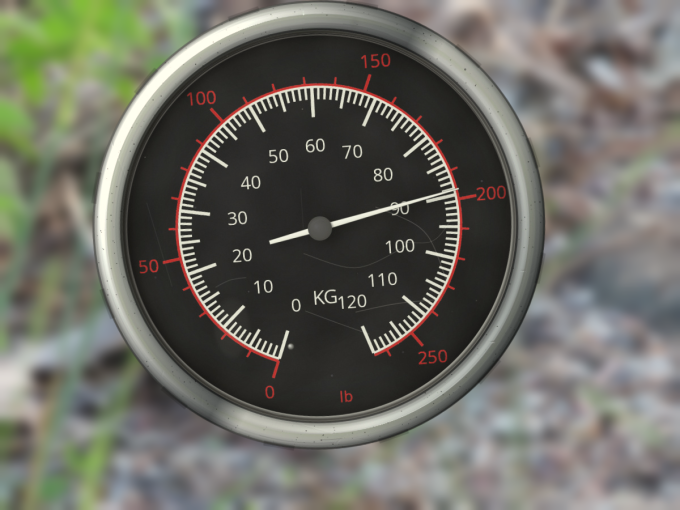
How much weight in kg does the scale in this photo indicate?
89 kg
